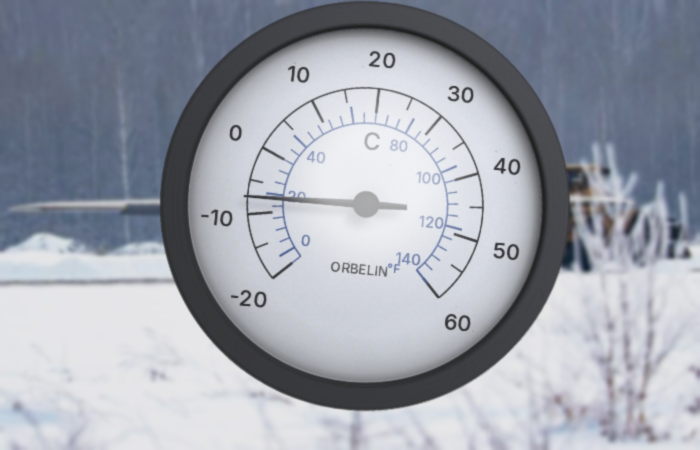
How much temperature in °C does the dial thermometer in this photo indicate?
-7.5 °C
